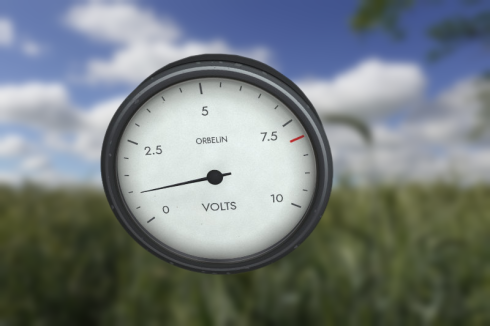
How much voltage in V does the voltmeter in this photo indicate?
1 V
